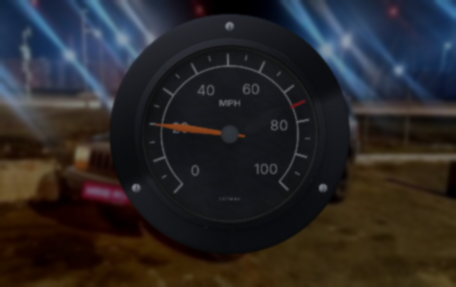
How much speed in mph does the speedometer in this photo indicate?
20 mph
